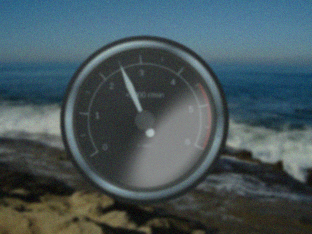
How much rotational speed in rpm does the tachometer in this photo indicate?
2500 rpm
